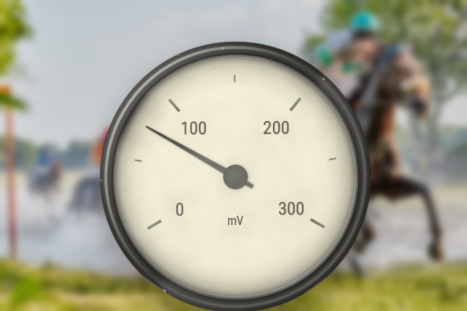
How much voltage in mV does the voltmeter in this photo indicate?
75 mV
